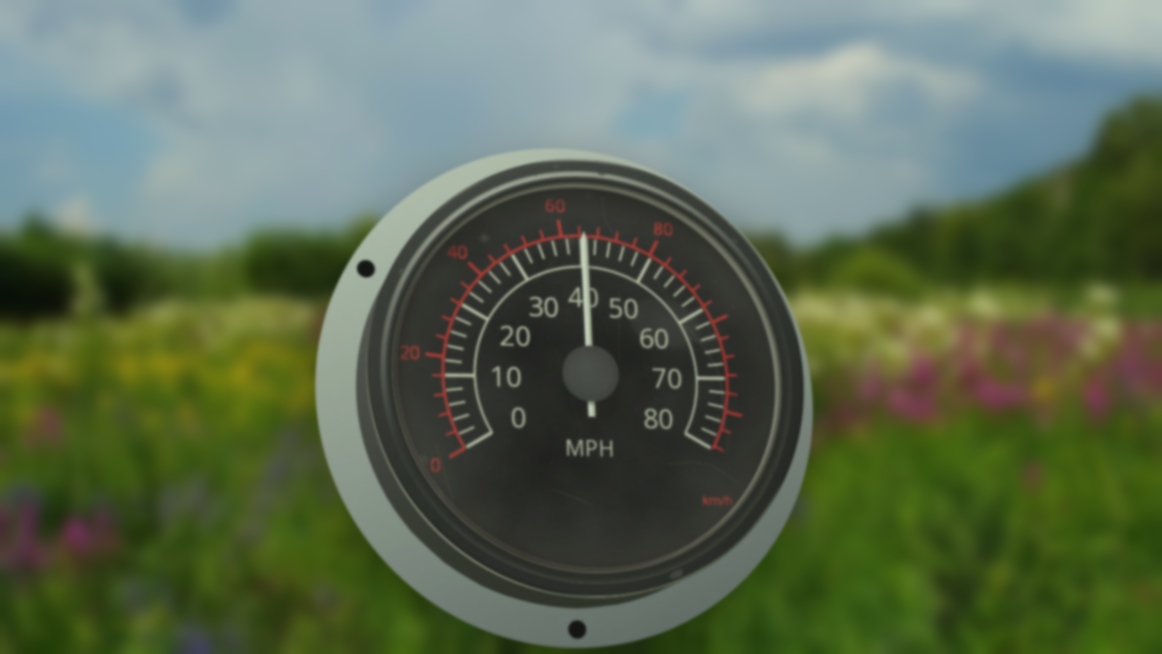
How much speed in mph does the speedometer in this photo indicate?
40 mph
